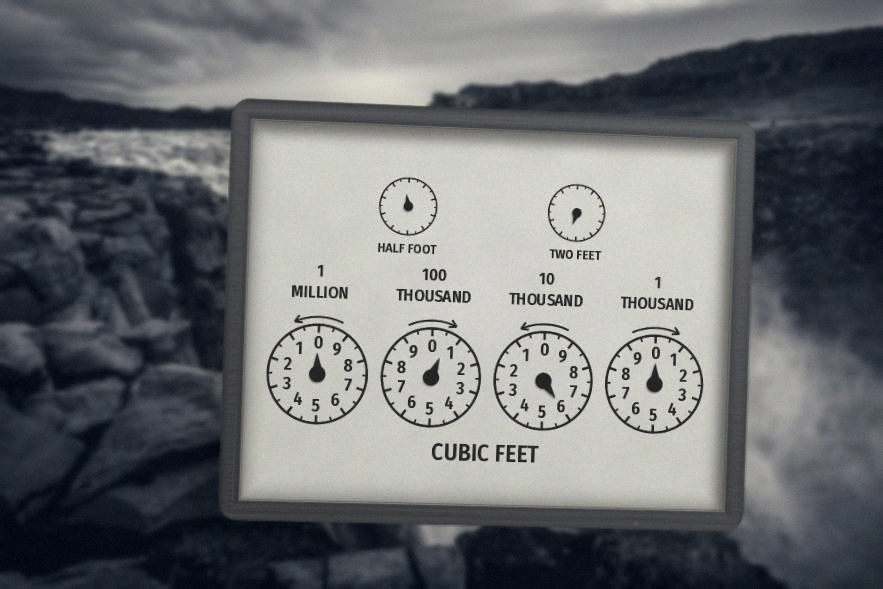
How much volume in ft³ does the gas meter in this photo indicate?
6000 ft³
